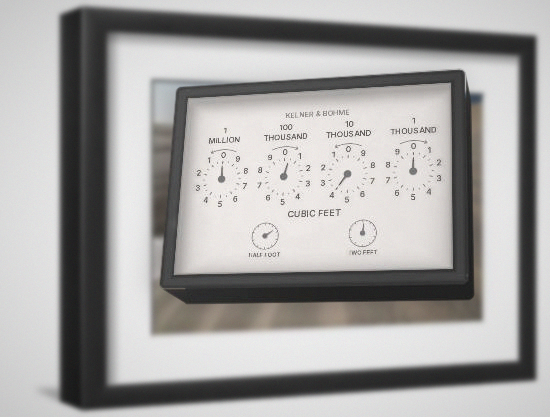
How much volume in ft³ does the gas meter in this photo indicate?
4000 ft³
